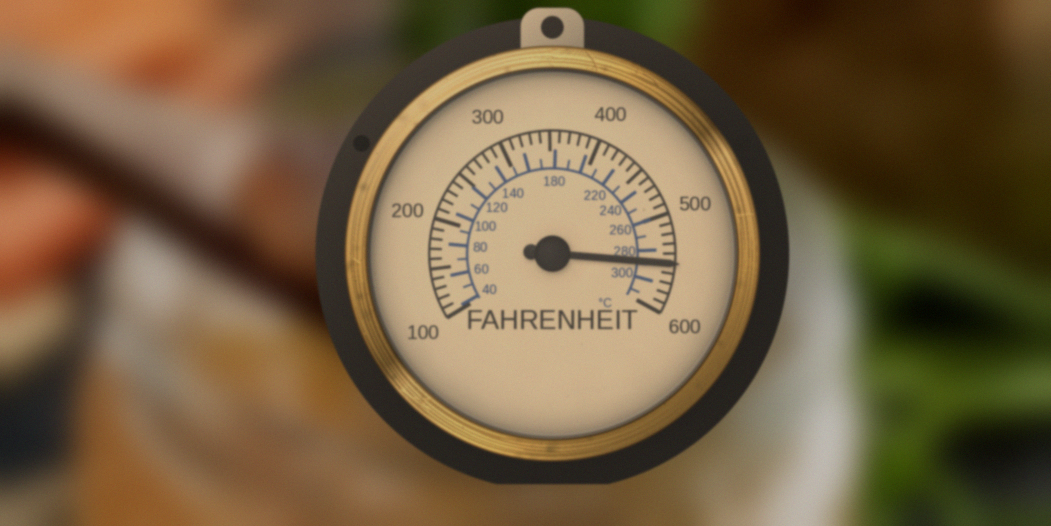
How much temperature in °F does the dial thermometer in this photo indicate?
550 °F
